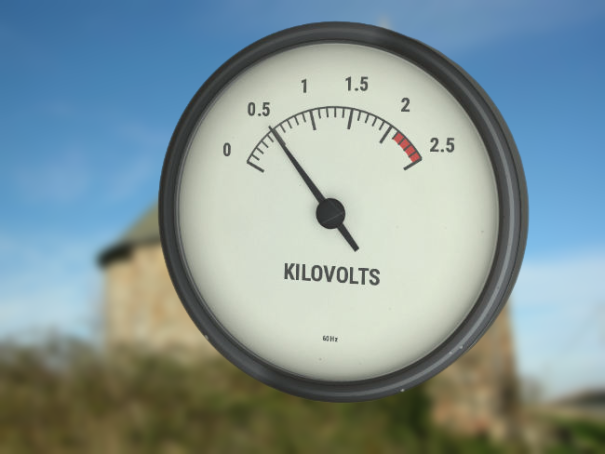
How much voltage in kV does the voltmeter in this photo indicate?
0.5 kV
